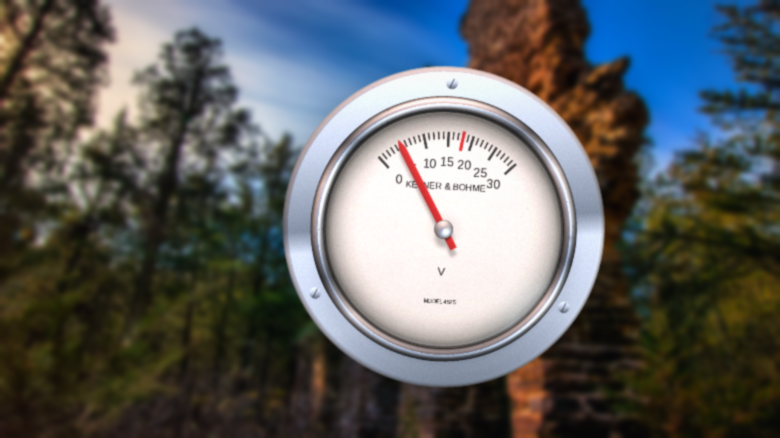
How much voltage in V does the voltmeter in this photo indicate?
5 V
